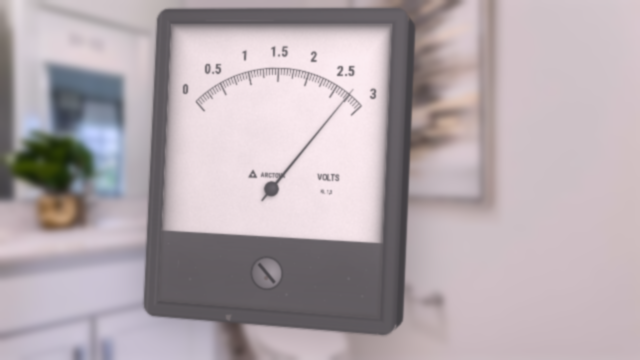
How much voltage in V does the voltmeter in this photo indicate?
2.75 V
